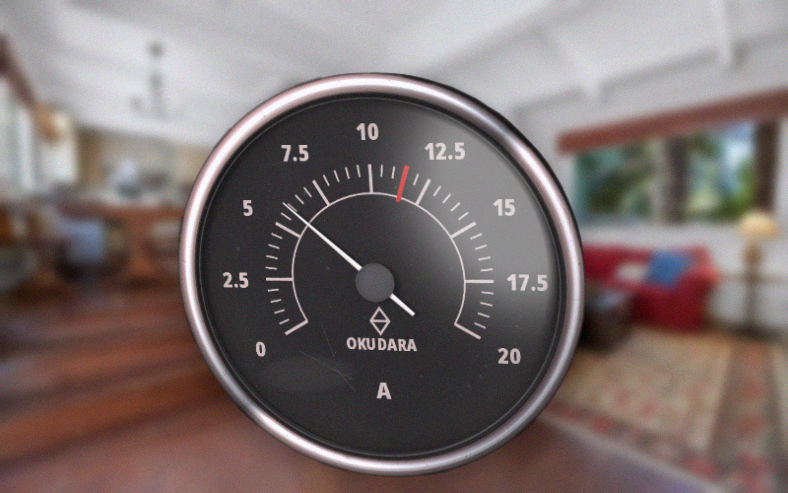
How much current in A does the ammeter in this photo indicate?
6 A
